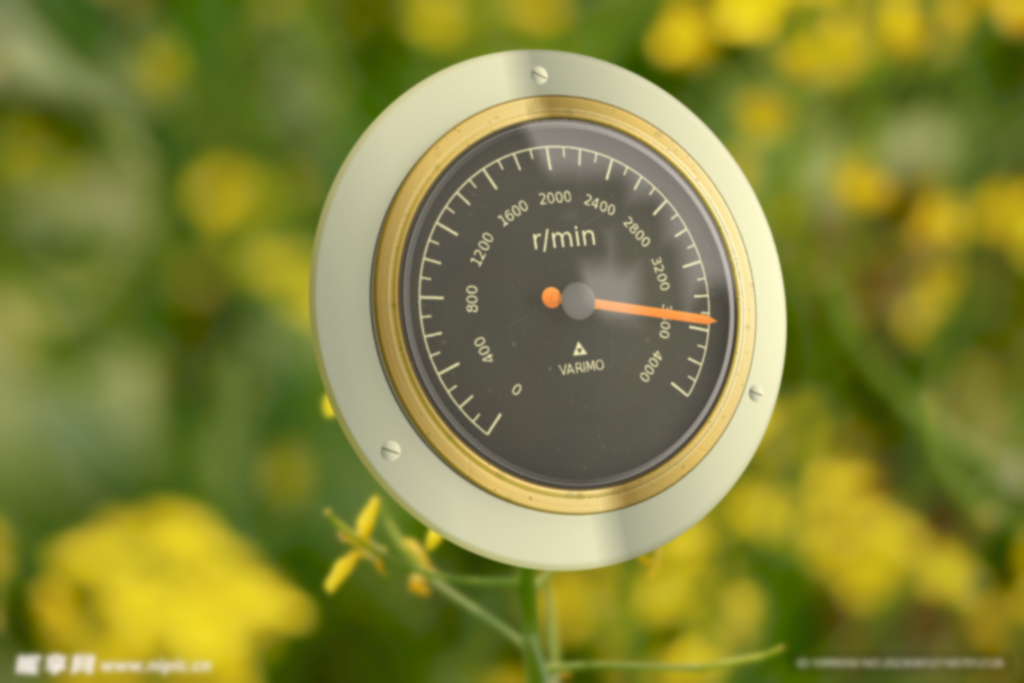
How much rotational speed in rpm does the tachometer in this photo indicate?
3550 rpm
